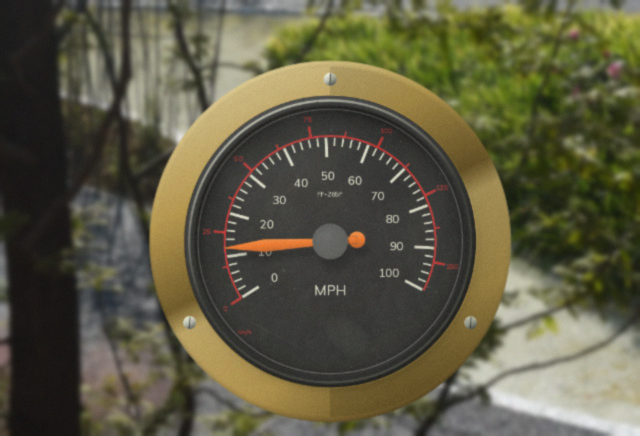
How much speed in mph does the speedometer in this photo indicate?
12 mph
